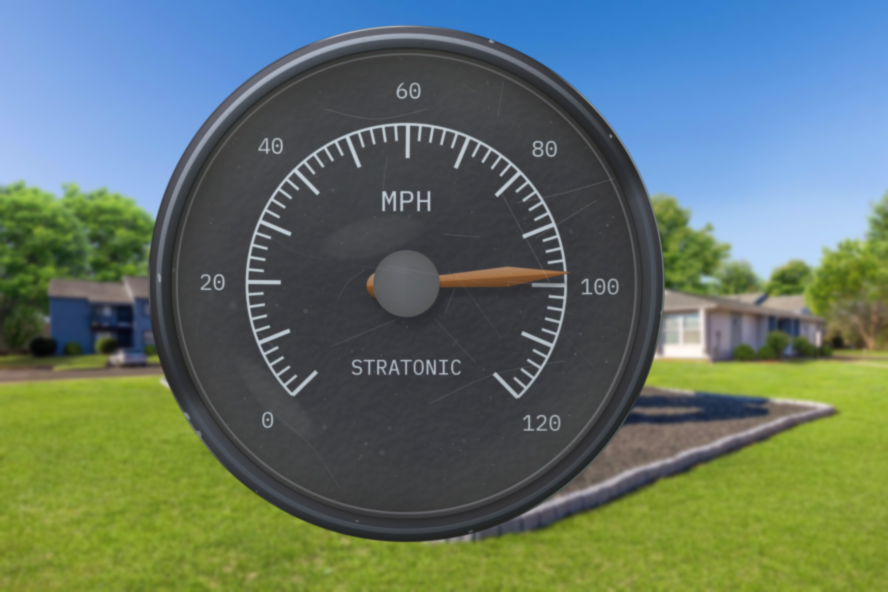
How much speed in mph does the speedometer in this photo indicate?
98 mph
